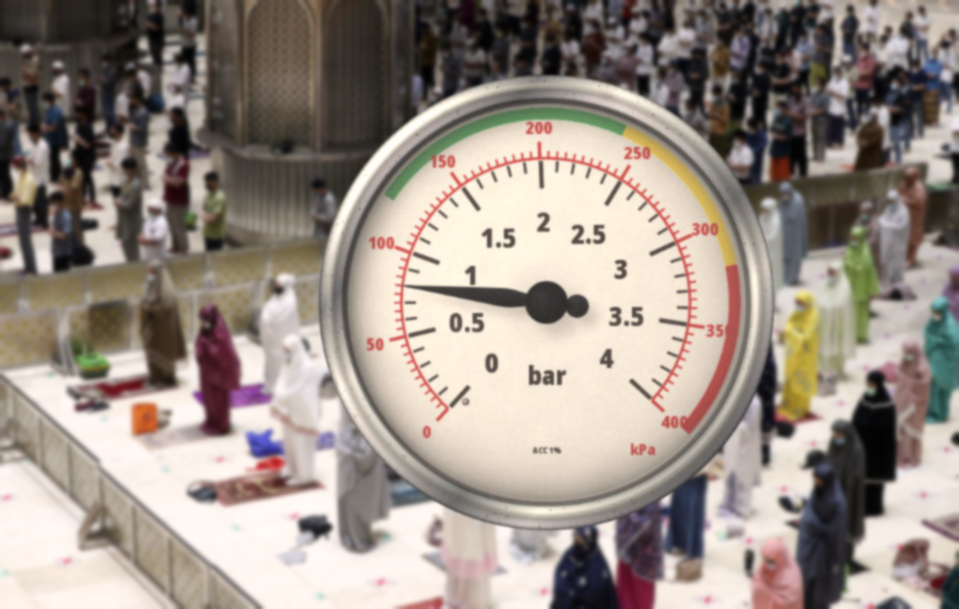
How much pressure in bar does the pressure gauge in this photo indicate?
0.8 bar
